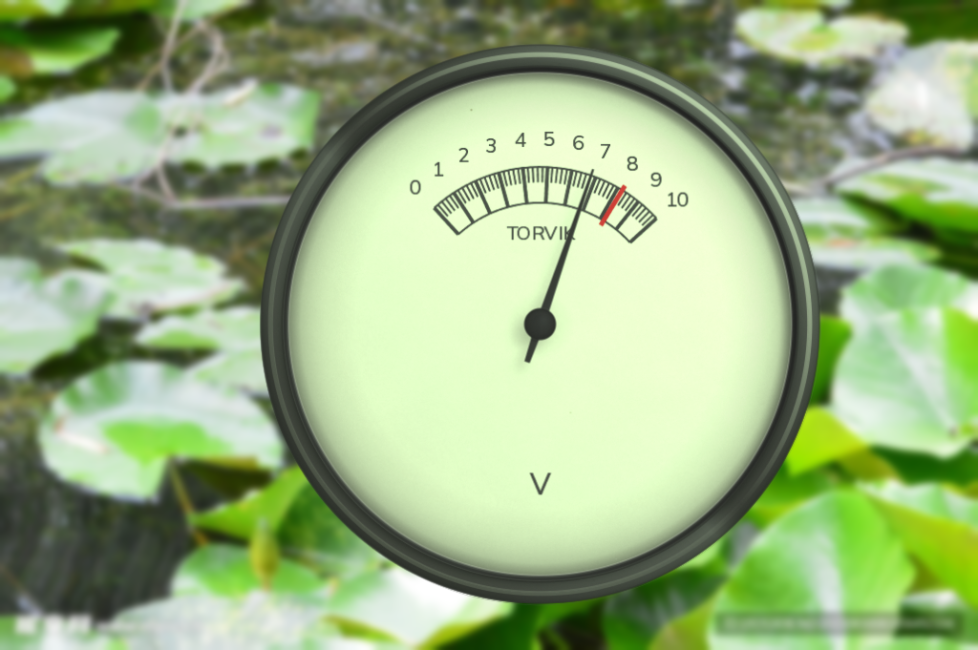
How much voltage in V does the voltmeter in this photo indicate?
6.8 V
